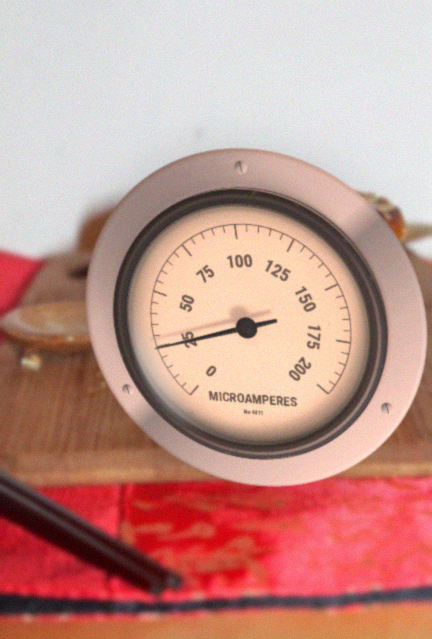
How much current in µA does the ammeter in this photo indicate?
25 µA
